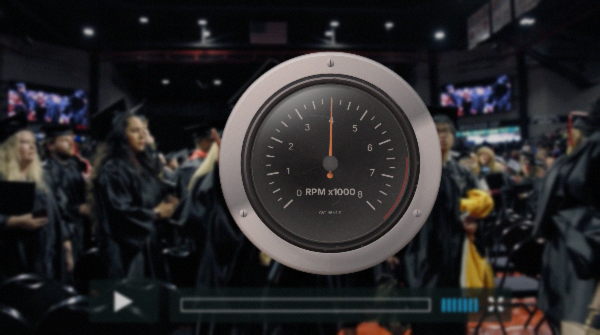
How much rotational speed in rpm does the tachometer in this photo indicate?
4000 rpm
